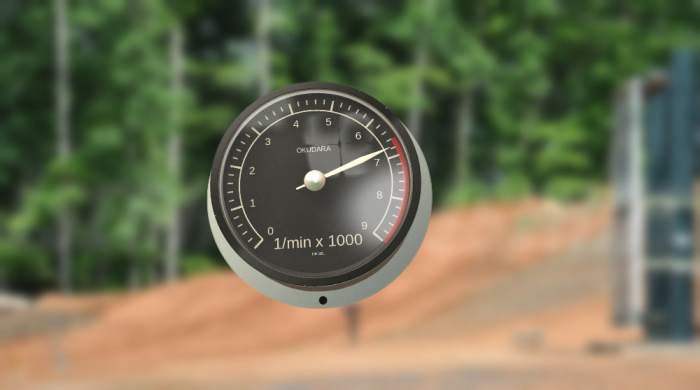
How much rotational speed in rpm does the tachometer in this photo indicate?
6800 rpm
